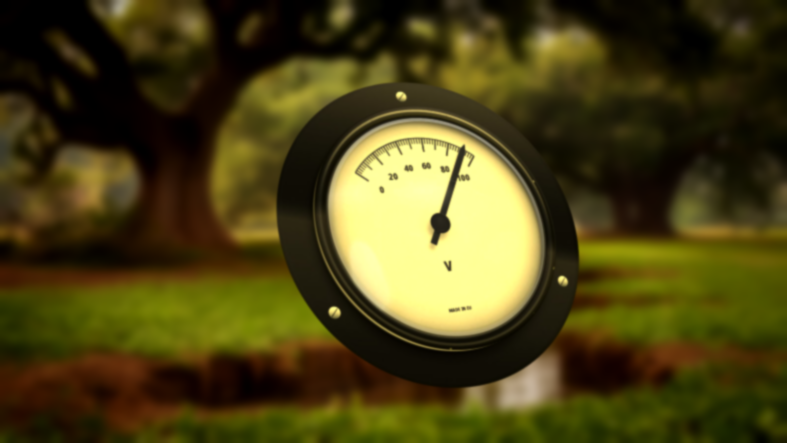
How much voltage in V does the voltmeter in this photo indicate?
90 V
